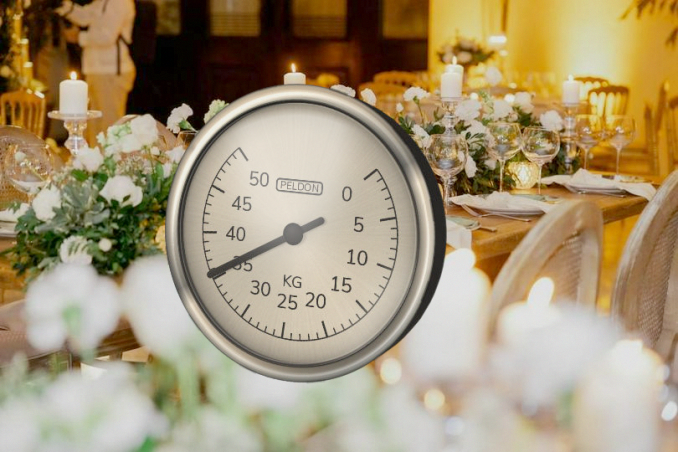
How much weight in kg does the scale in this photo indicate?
35.5 kg
